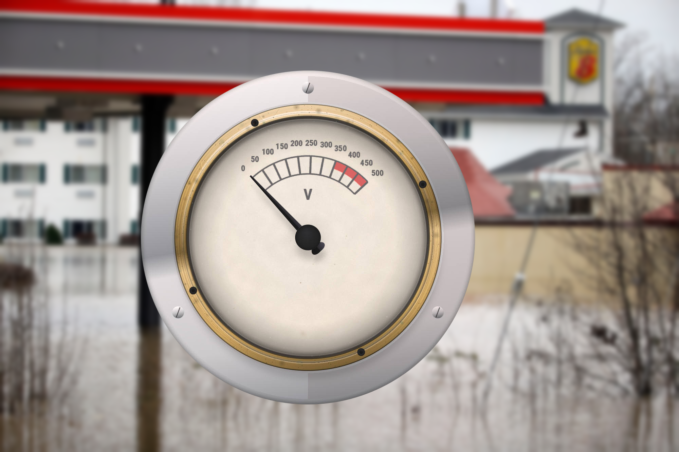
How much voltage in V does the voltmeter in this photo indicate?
0 V
